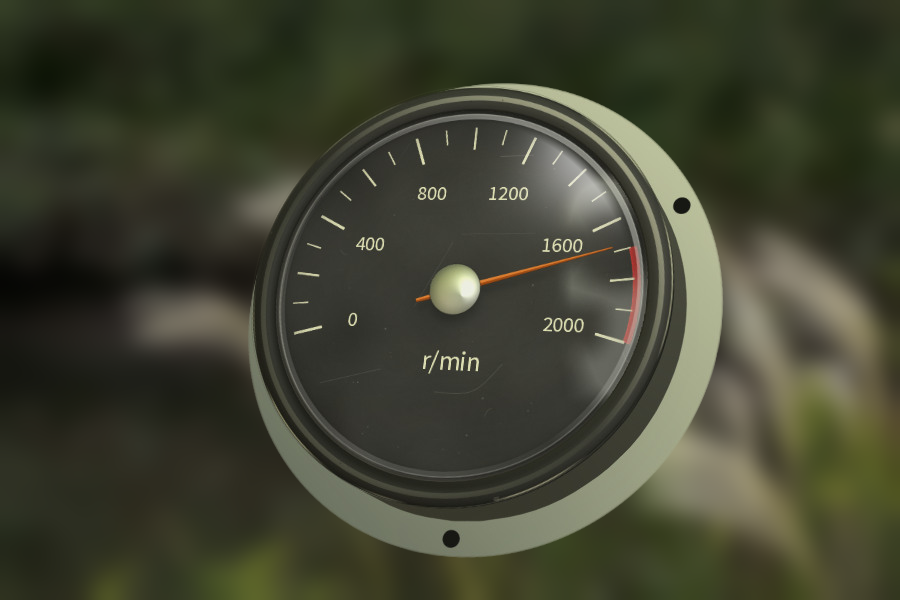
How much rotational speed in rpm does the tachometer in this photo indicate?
1700 rpm
